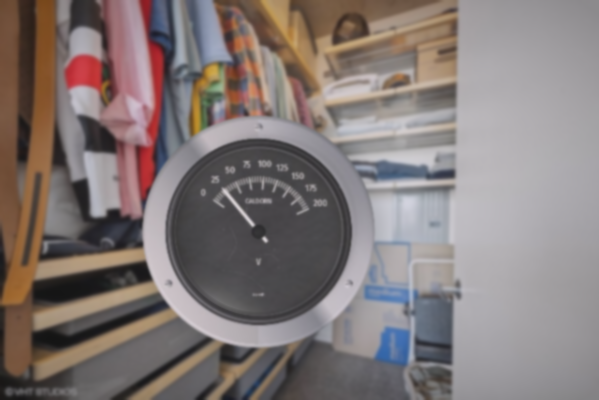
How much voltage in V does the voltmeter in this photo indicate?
25 V
